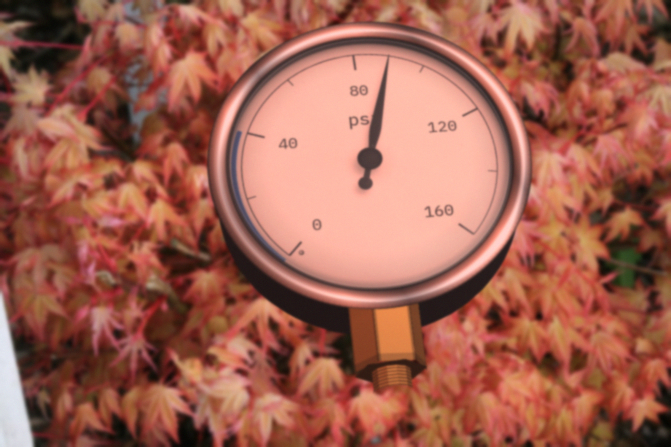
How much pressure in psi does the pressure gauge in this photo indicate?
90 psi
